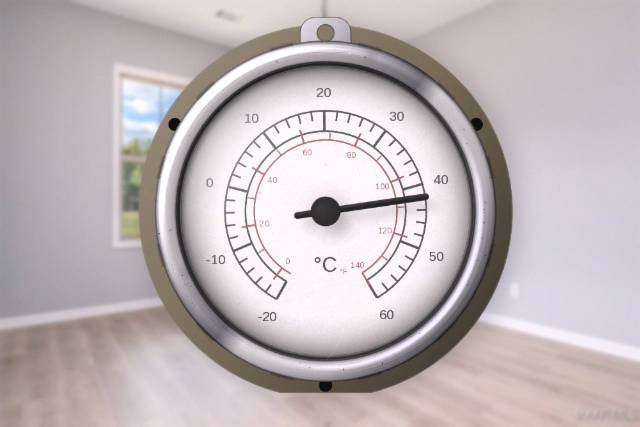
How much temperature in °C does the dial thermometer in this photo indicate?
42 °C
